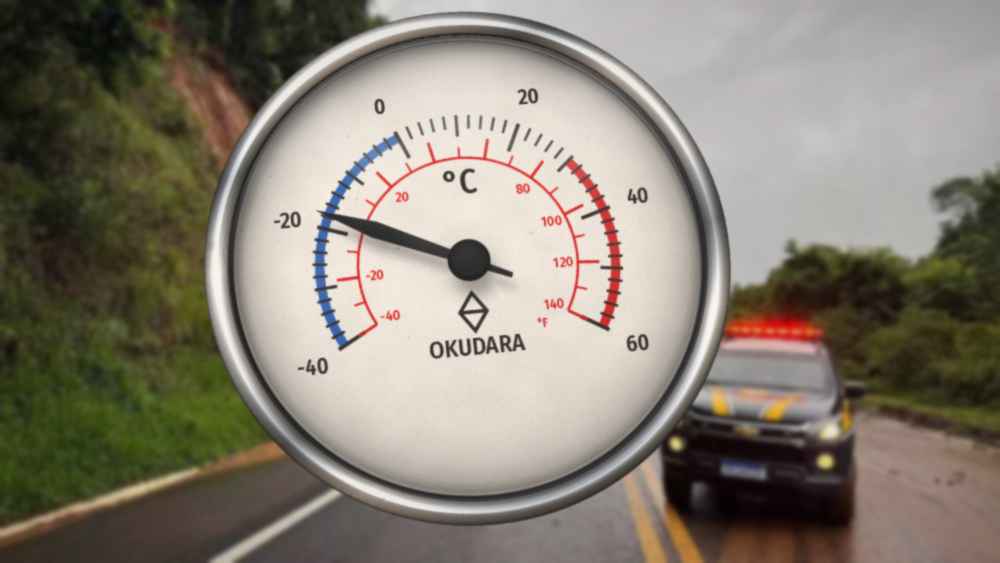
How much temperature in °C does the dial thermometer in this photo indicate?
-18 °C
